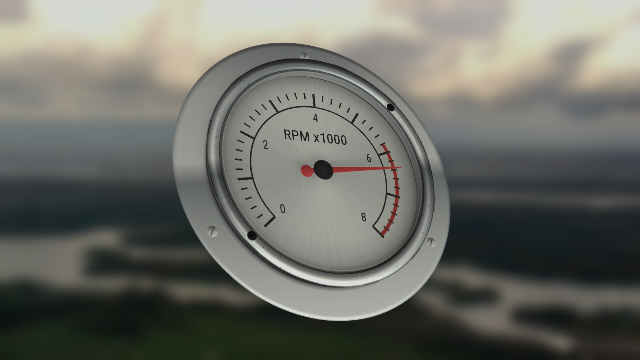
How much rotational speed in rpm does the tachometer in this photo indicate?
6400 rpm
